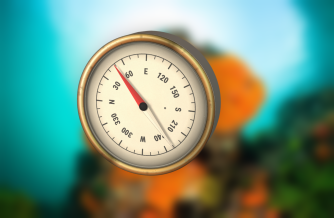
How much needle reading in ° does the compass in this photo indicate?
50 °
